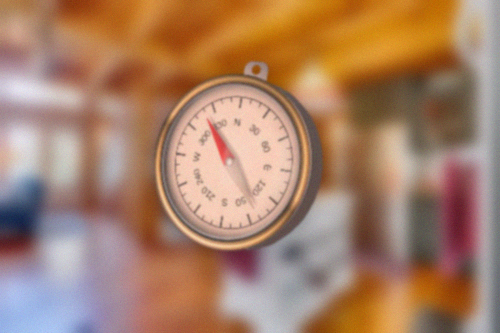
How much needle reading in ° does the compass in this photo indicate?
320 °
